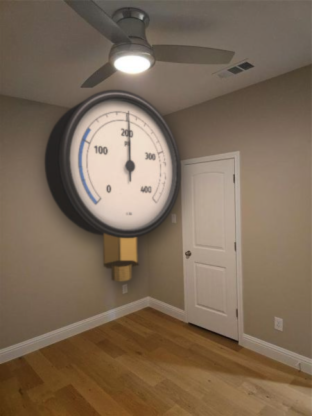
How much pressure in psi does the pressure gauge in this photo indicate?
200 psi
